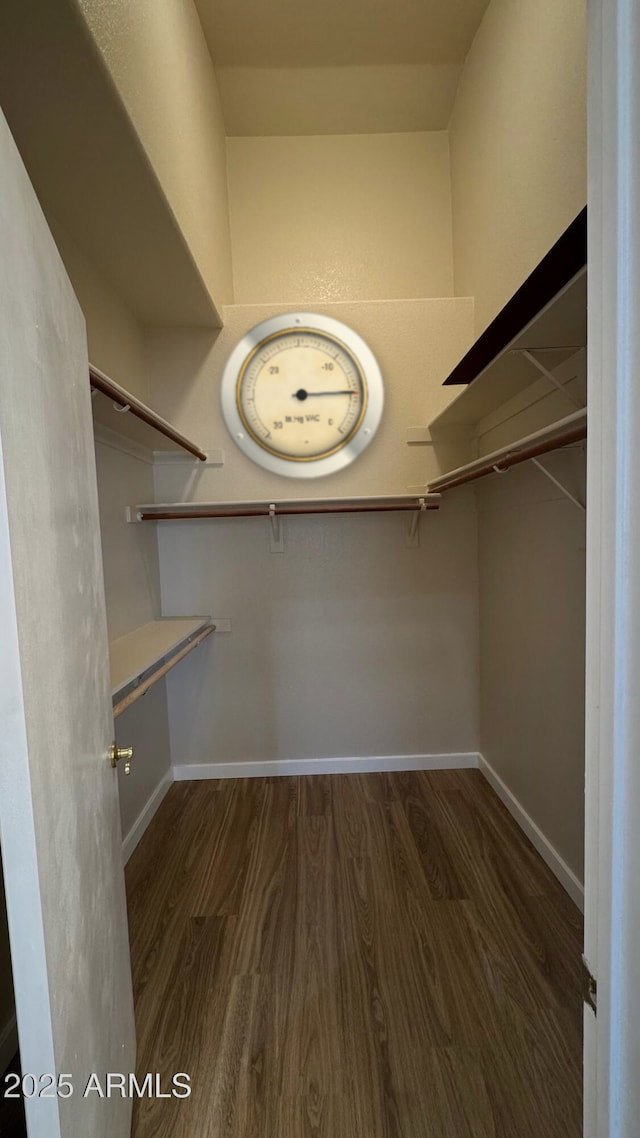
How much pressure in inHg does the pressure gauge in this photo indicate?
-5 inHg
